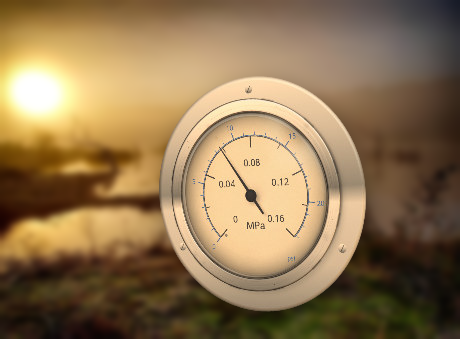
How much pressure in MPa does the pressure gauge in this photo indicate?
0.06 MPa
